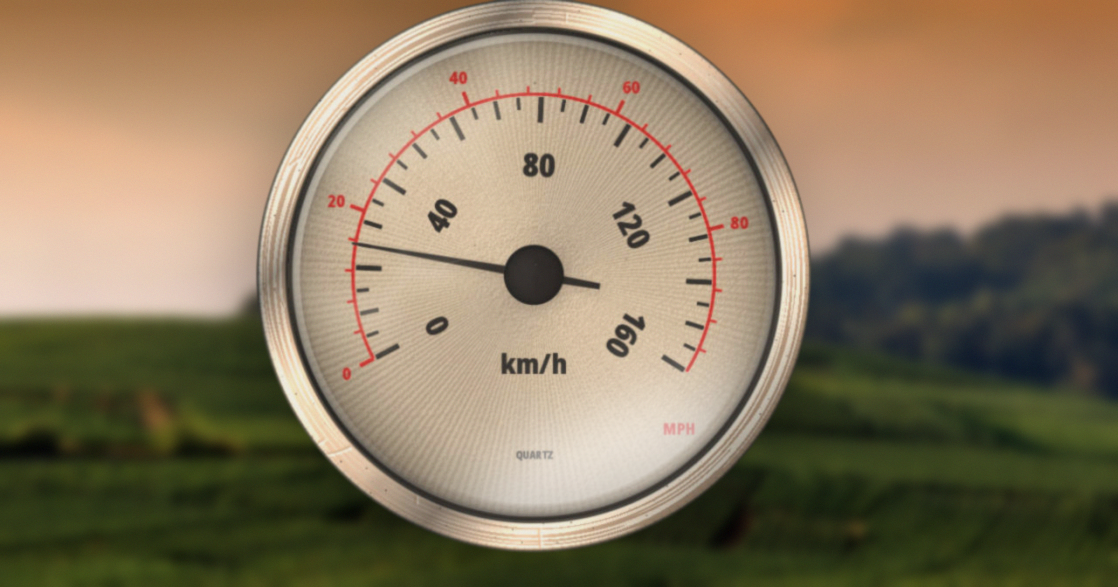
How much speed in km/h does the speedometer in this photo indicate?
25 km/h
